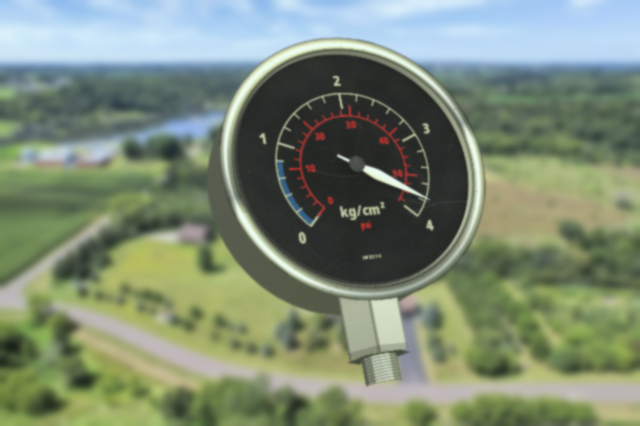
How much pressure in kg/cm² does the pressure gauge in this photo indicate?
3.8 kg/cm²
